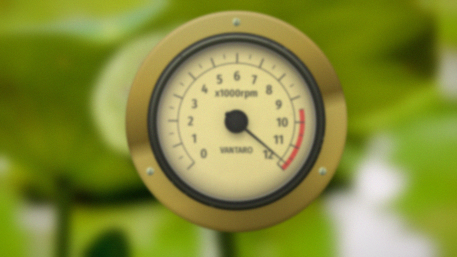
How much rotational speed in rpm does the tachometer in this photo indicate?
11750 rpm
